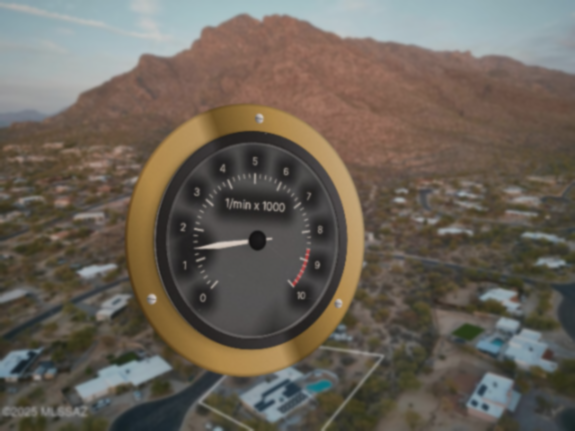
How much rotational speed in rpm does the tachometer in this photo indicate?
1400 rpm
